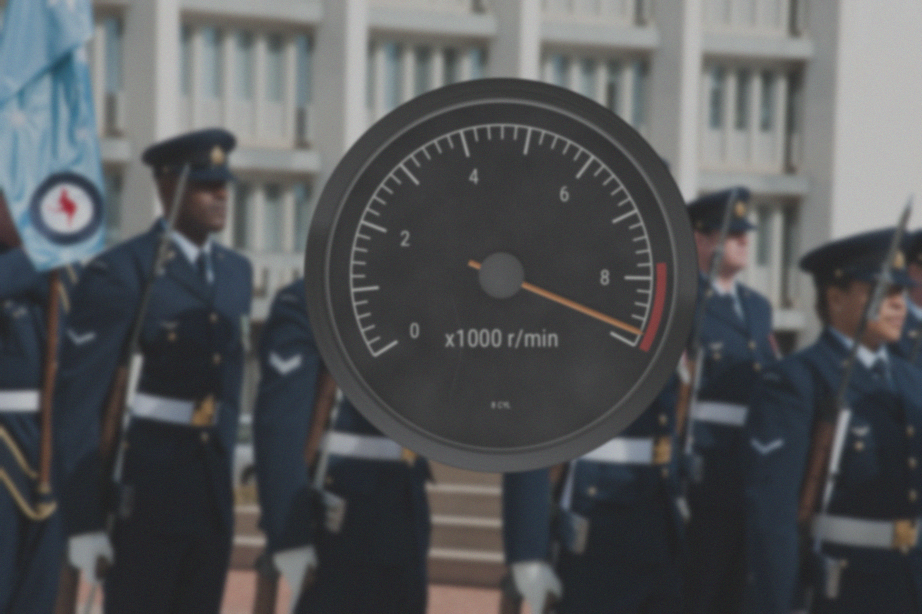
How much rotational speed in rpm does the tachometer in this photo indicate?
8800 rpm
